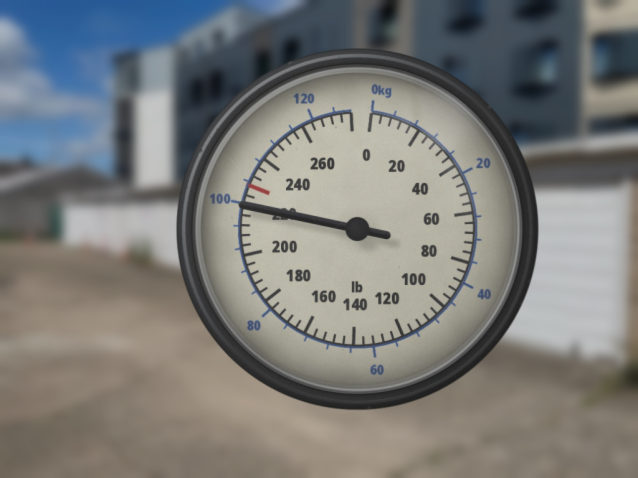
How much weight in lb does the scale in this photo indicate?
220 lb
